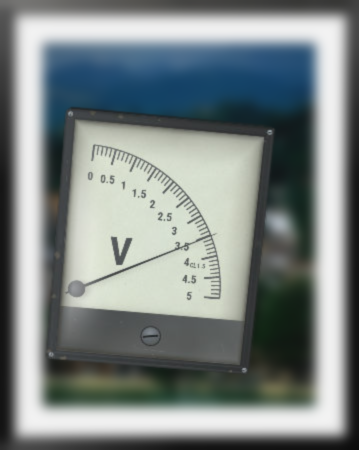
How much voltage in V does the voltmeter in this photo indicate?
3.5 V
